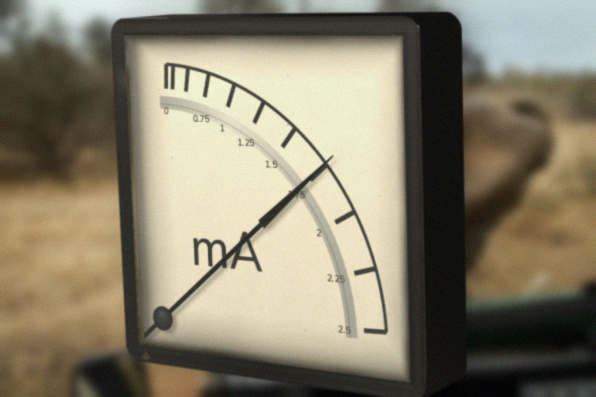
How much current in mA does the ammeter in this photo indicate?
1.75 mA
